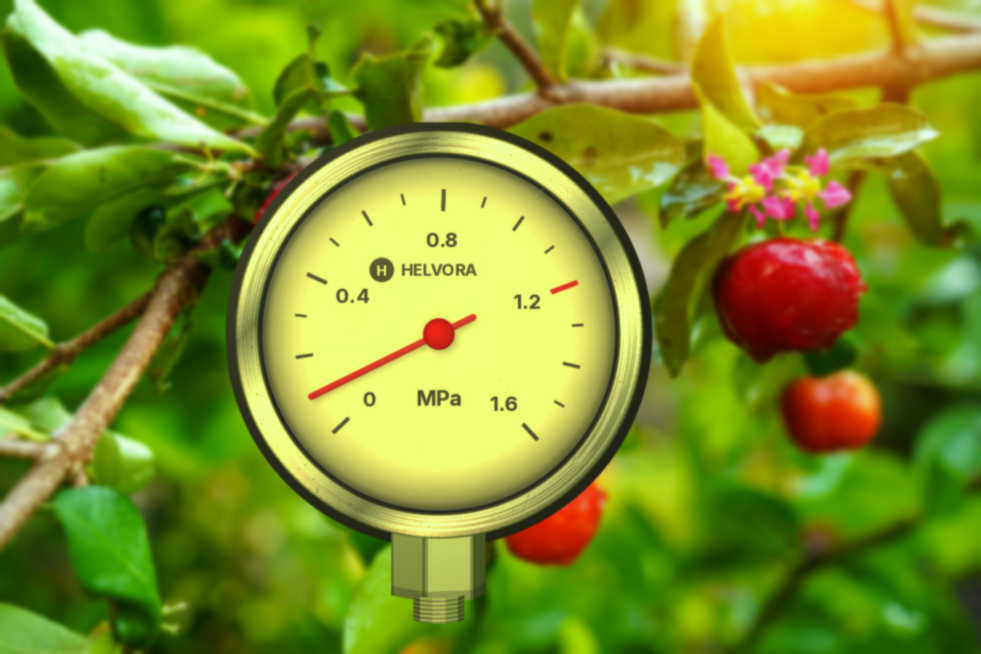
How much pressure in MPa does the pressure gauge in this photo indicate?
0.1 MPa
